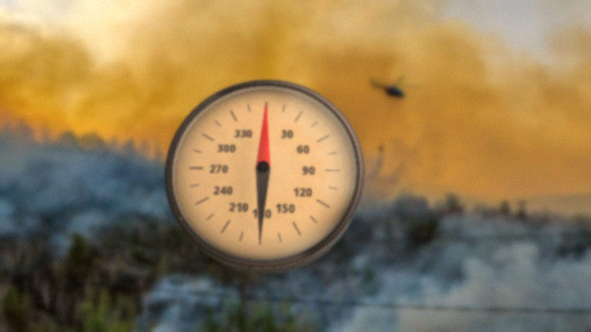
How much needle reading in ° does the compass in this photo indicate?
0 °
